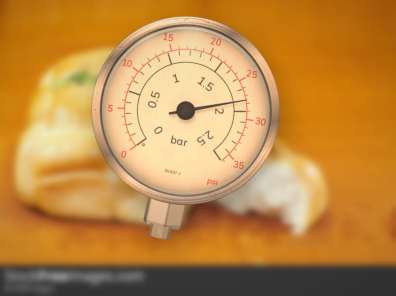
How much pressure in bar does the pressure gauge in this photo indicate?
1.9 bar
